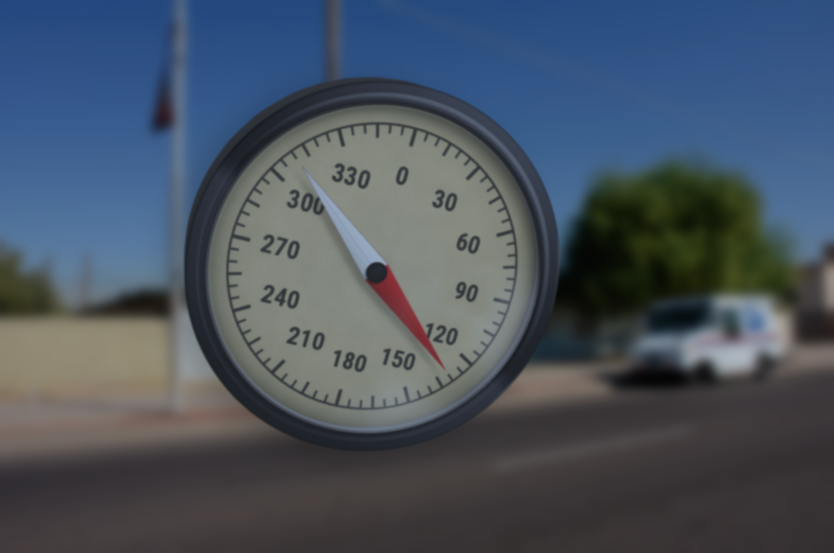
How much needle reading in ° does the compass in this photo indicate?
130 °
